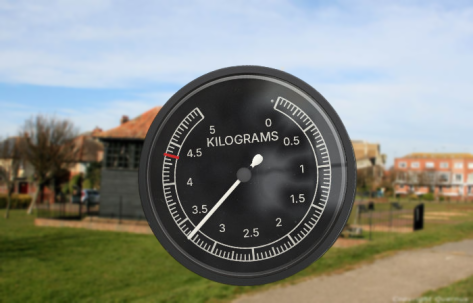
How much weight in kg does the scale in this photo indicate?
3.3 kg
